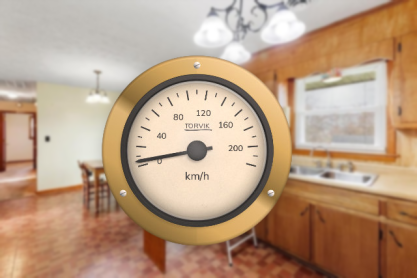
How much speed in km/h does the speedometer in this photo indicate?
5 km/h
